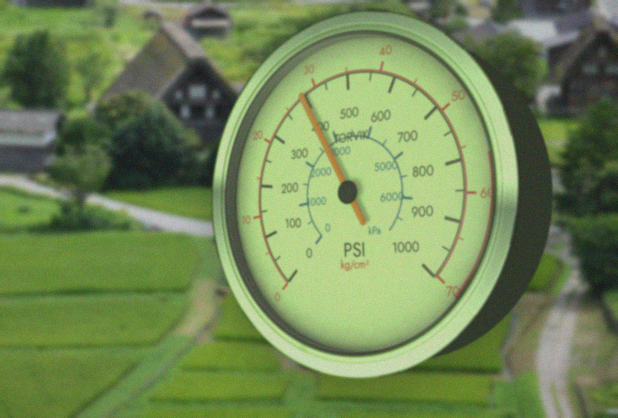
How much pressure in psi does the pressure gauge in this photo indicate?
400 psi
